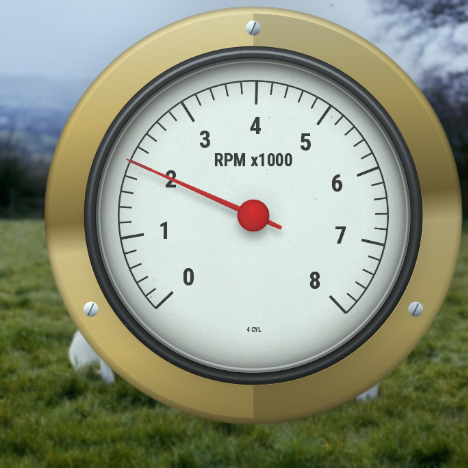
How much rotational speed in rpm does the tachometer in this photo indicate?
2000 rpm
